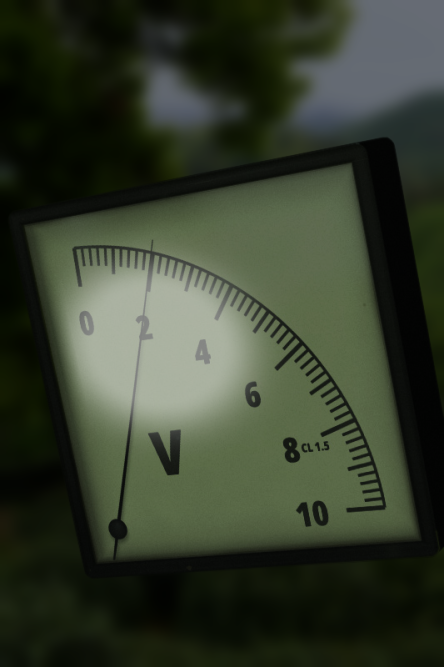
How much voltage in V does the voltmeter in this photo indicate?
2 V
